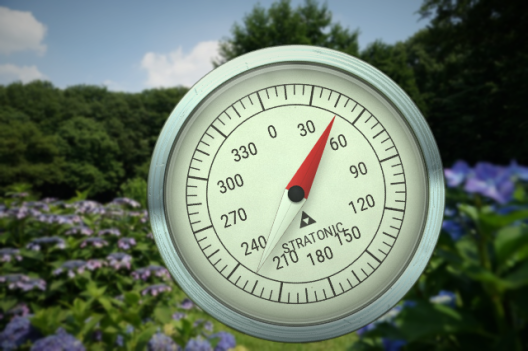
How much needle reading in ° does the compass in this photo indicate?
47.5 °
